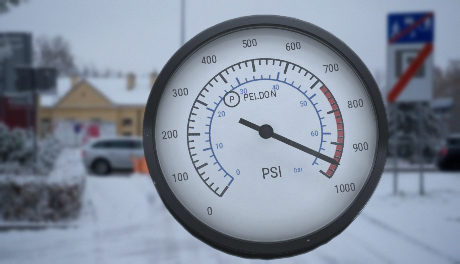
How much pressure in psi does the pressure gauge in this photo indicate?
960 psi
